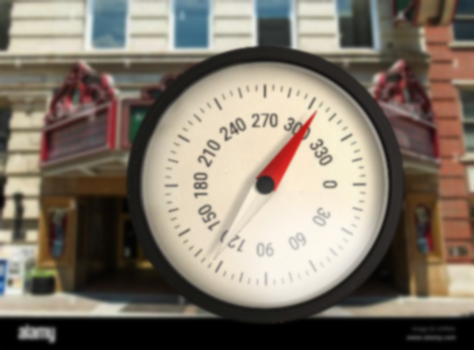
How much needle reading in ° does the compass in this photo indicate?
305 °
